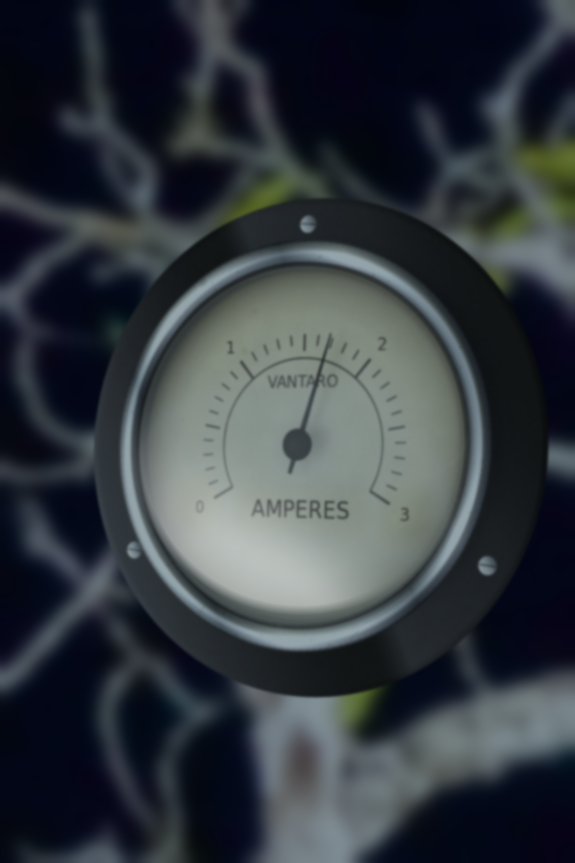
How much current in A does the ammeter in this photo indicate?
1.7 A
